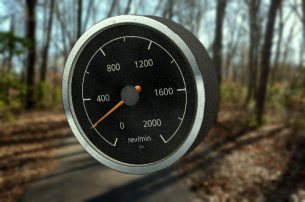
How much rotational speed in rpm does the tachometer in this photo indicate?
200 rpm
